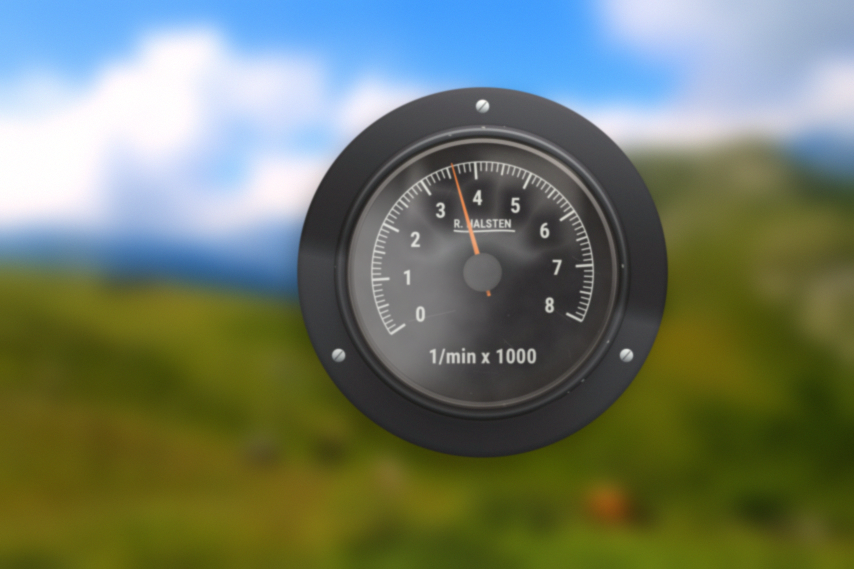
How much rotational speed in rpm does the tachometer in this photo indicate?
3600 rpm
